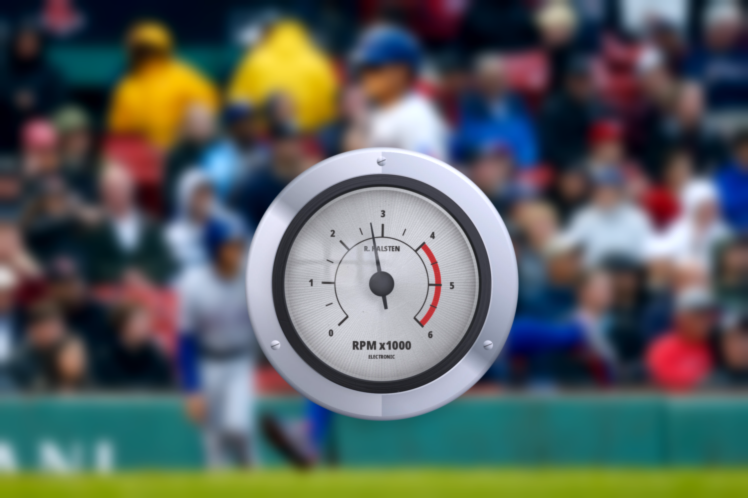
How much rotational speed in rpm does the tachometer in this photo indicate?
2750 rpm
